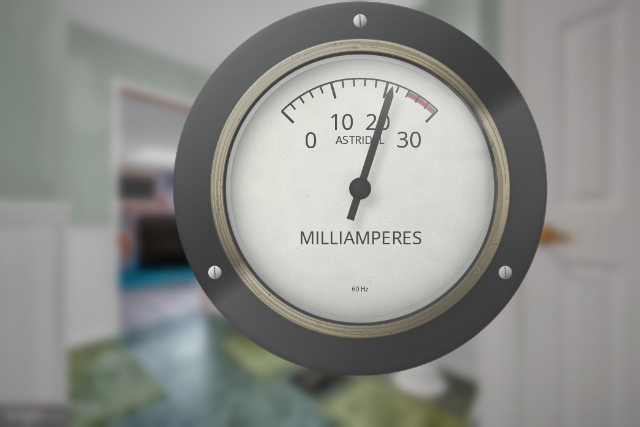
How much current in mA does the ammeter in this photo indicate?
21 mA
